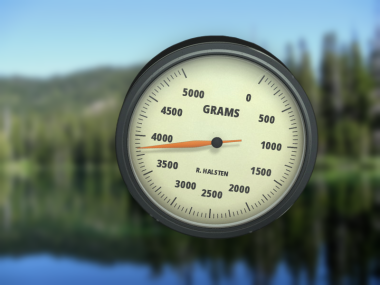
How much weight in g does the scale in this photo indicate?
3850 g
